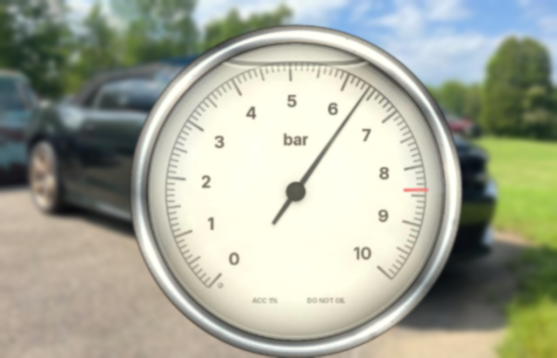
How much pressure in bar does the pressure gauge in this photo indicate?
6.4 bar
